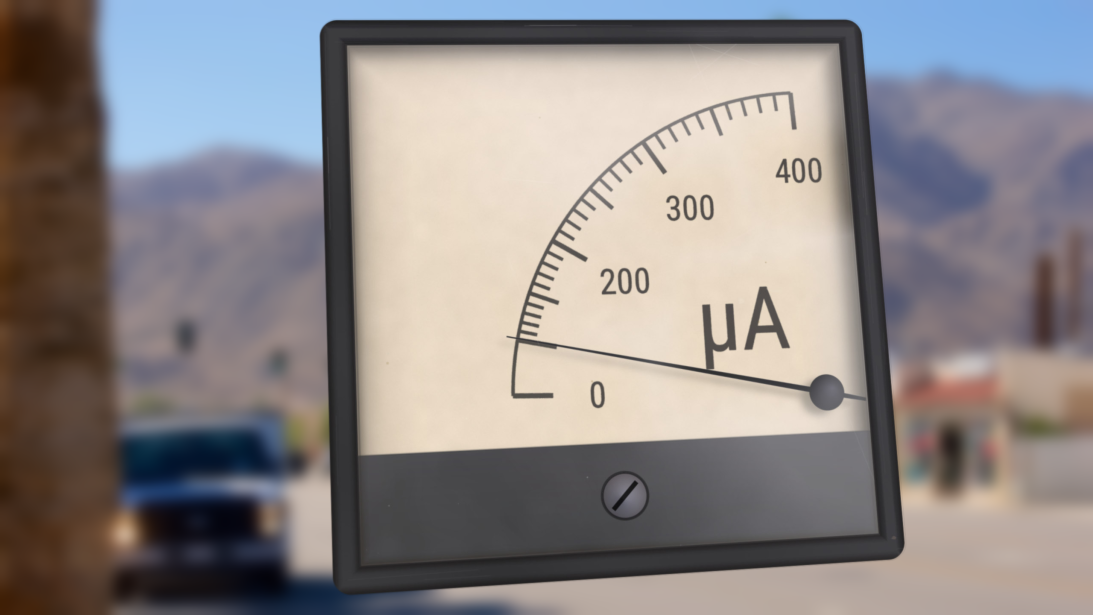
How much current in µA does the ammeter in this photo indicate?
100 µA
